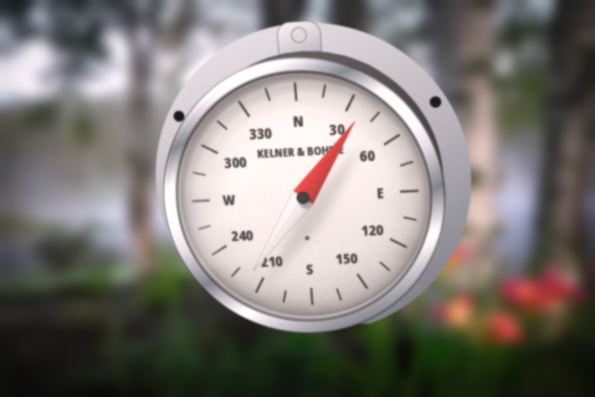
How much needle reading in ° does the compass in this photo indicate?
37.5 °
